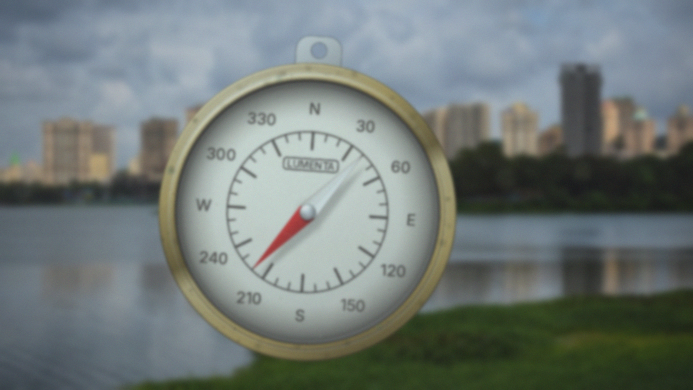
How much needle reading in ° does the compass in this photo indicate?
220 °
